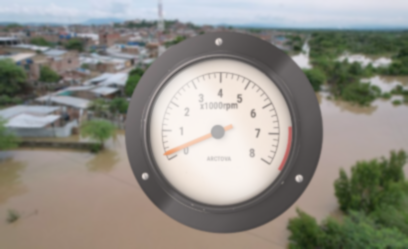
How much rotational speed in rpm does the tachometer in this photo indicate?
200 rpm
